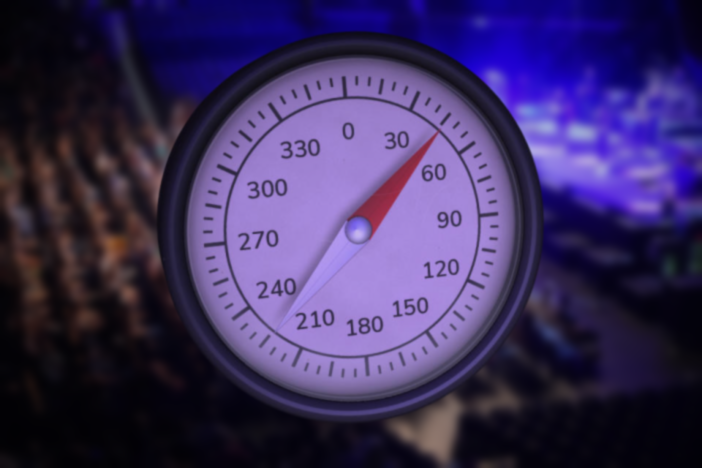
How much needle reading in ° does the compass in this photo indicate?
45 °
